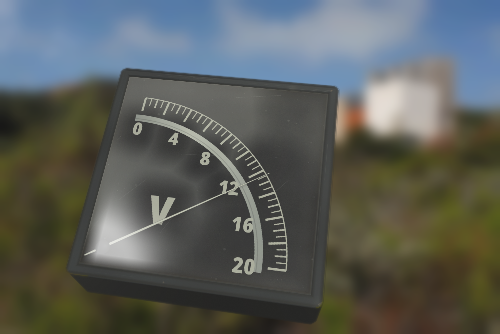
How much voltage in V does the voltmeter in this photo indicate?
12.5 V
